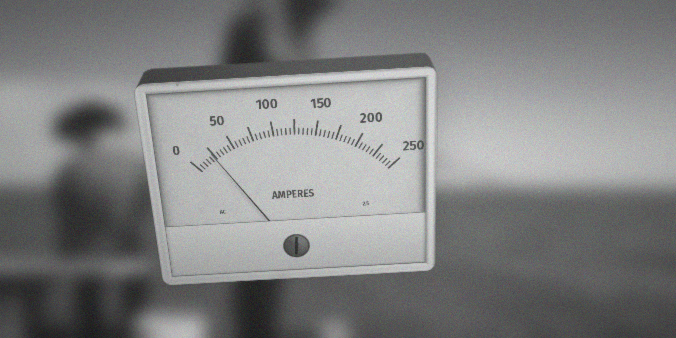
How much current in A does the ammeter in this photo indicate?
25 A
